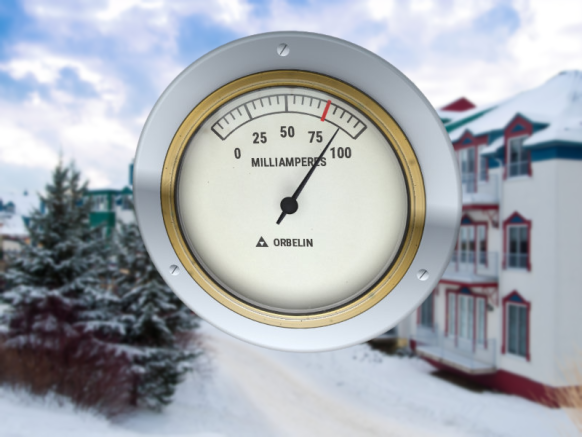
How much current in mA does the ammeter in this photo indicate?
87.5 mA
